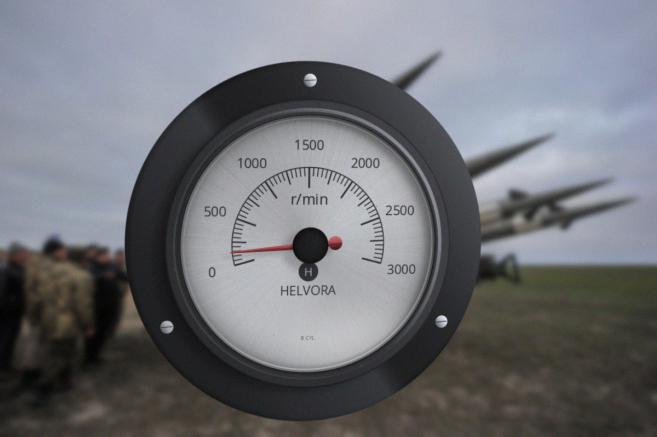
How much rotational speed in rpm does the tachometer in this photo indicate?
150 rpm
